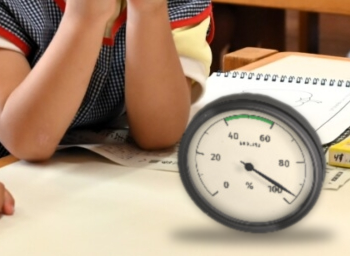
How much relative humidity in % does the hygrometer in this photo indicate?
95 %
